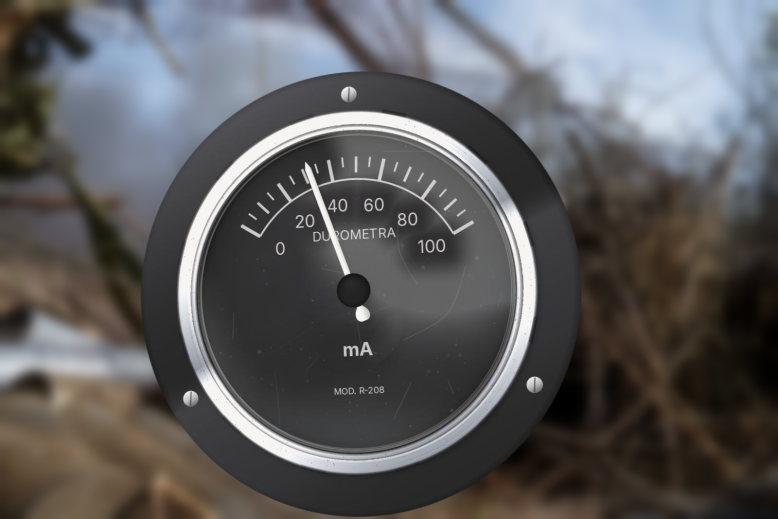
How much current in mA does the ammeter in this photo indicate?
32.5 mA
